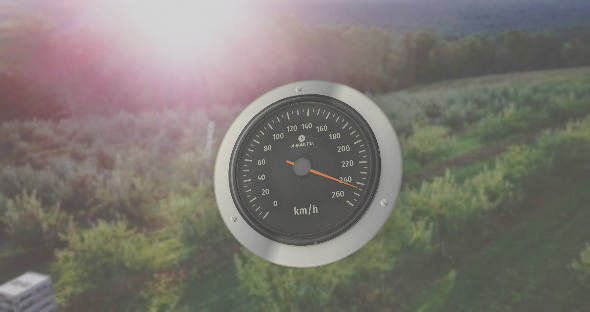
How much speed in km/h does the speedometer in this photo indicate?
245 km/h
